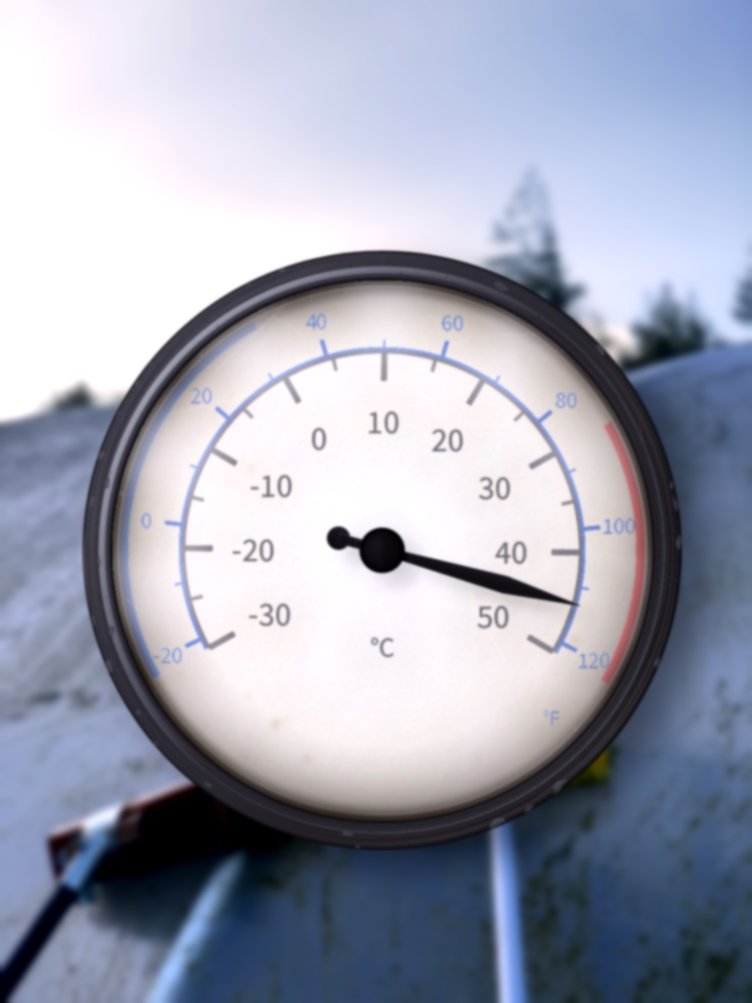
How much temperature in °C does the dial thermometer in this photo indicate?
45 °C
